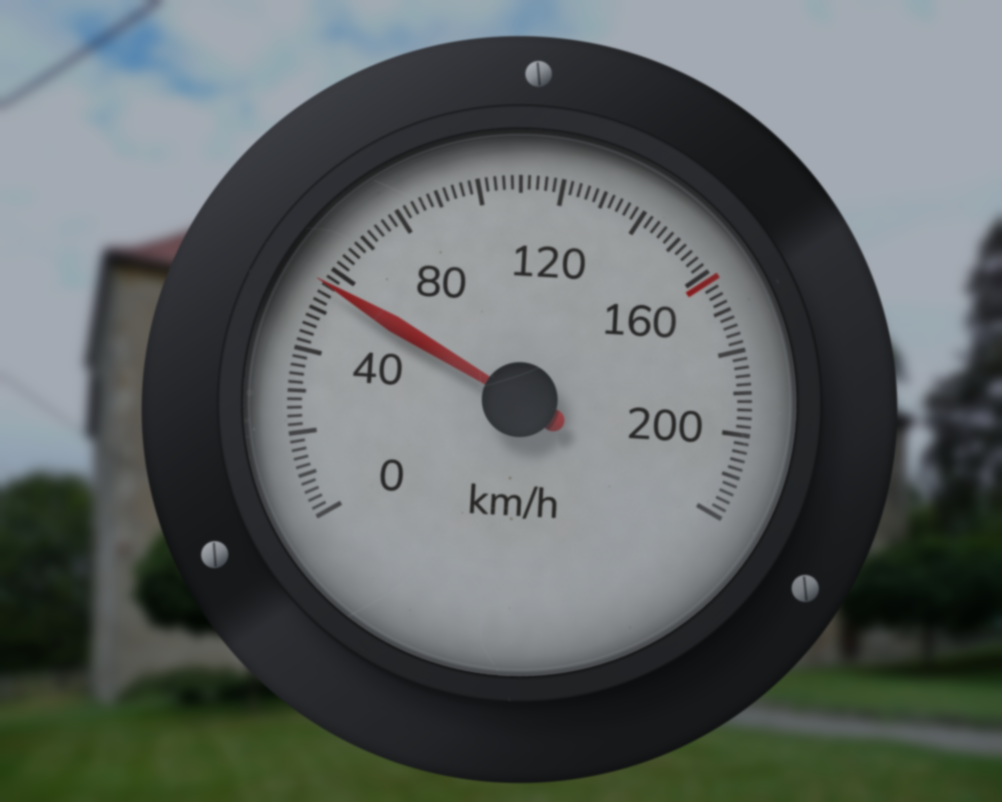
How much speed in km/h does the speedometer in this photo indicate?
56 km/h
